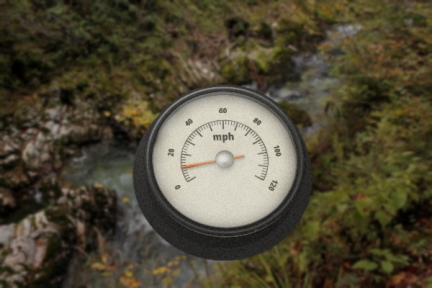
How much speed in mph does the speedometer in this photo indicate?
10 mph
